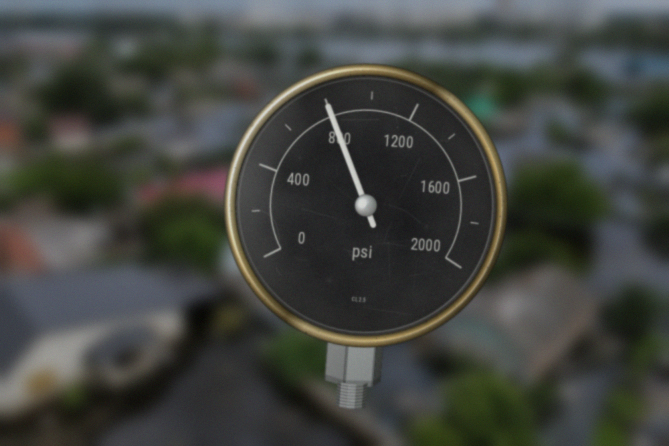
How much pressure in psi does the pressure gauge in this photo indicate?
800 psi
